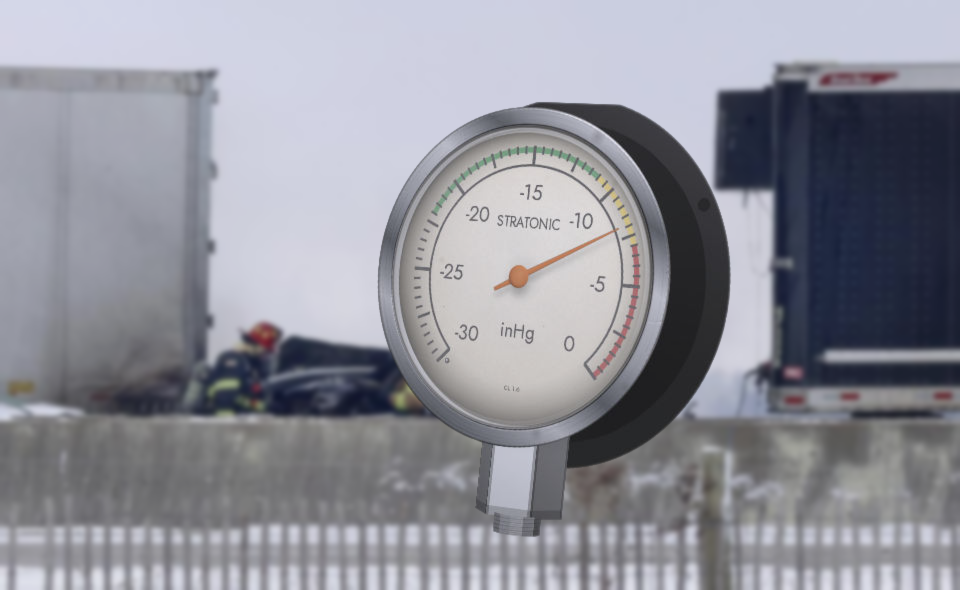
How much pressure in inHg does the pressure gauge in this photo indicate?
-8 inHg
